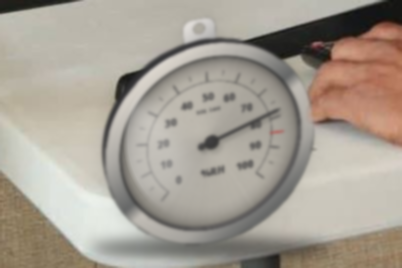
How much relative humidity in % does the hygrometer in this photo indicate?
77.5 %
